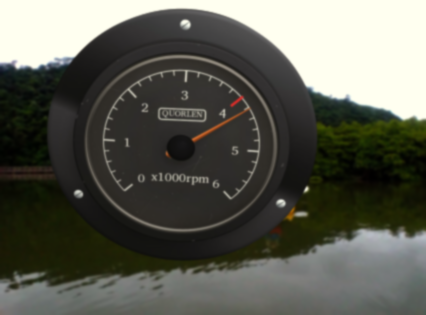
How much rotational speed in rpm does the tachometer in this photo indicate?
4200 rpm
